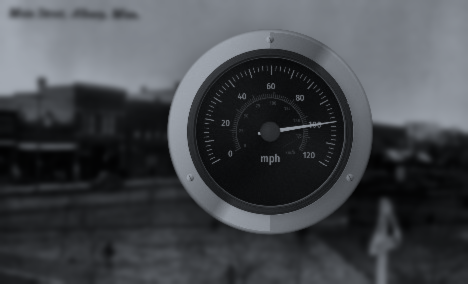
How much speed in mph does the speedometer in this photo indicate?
100 mph
